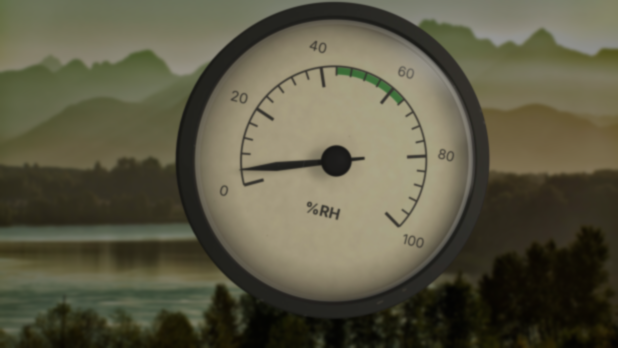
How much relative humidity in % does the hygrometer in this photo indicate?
4 %
